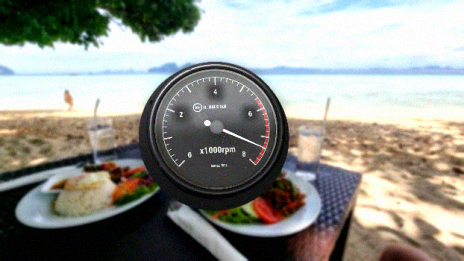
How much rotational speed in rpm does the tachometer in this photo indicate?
7400 rpm
